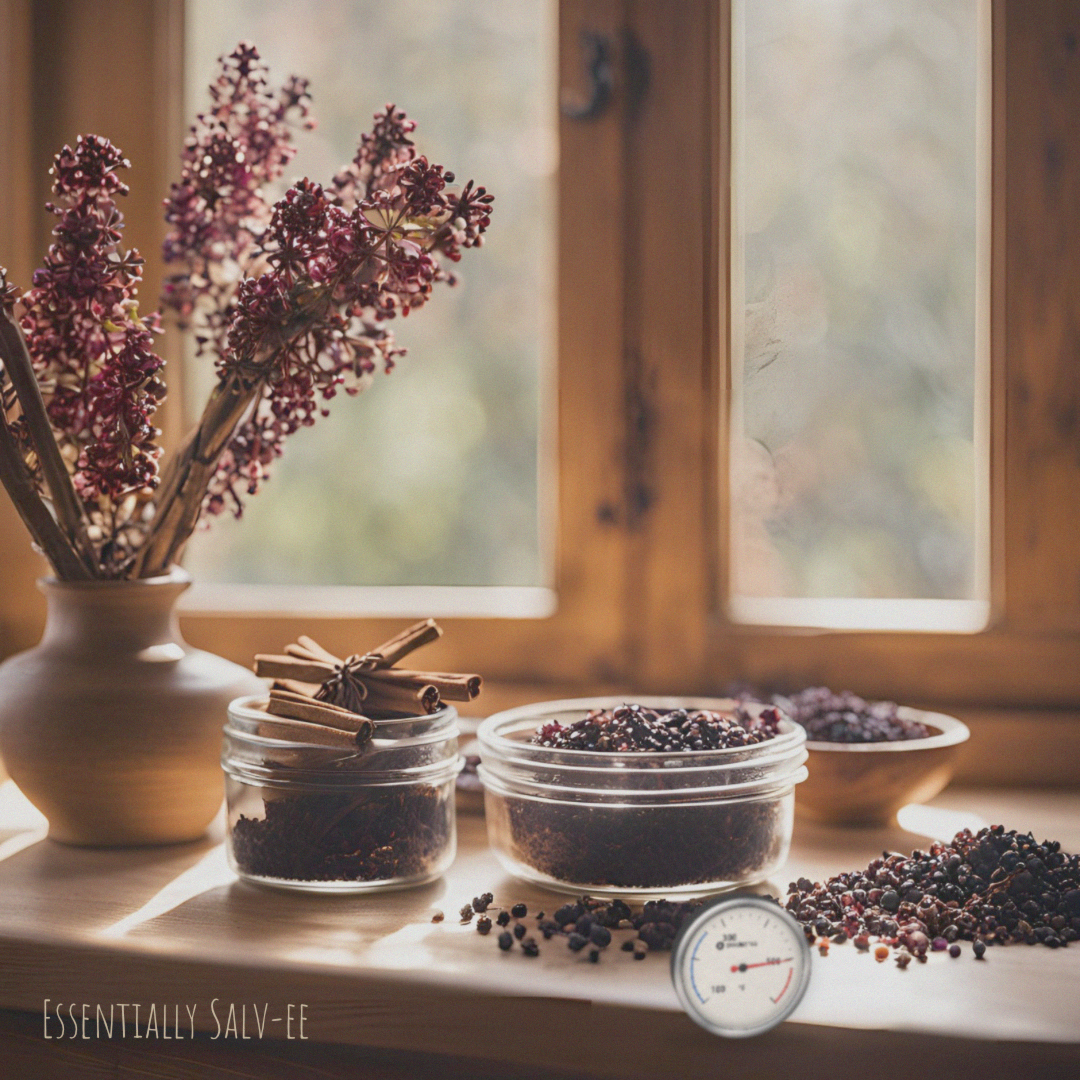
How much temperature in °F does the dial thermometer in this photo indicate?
500 °F
